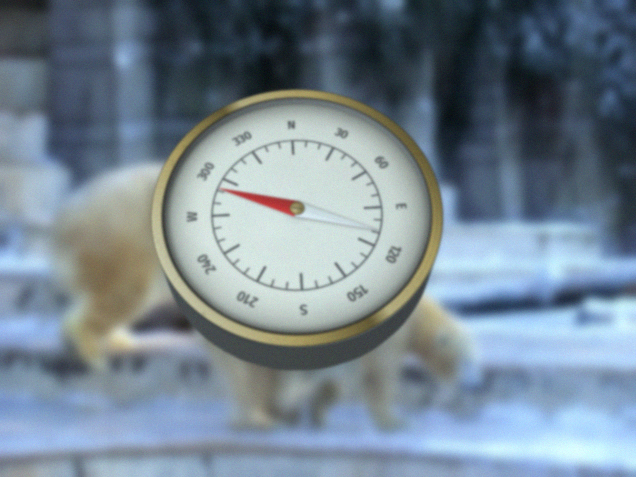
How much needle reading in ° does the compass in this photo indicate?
290 °
